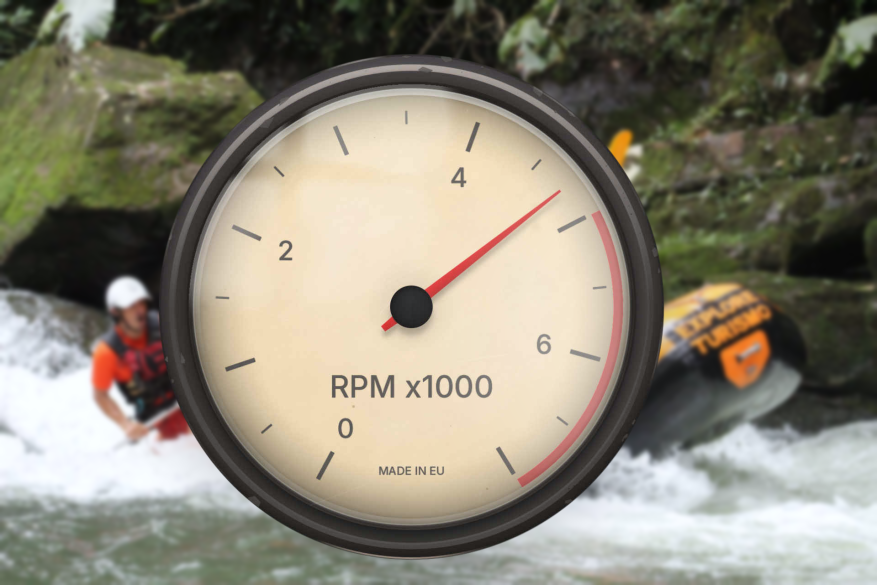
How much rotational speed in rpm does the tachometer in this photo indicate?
4750 rpm
